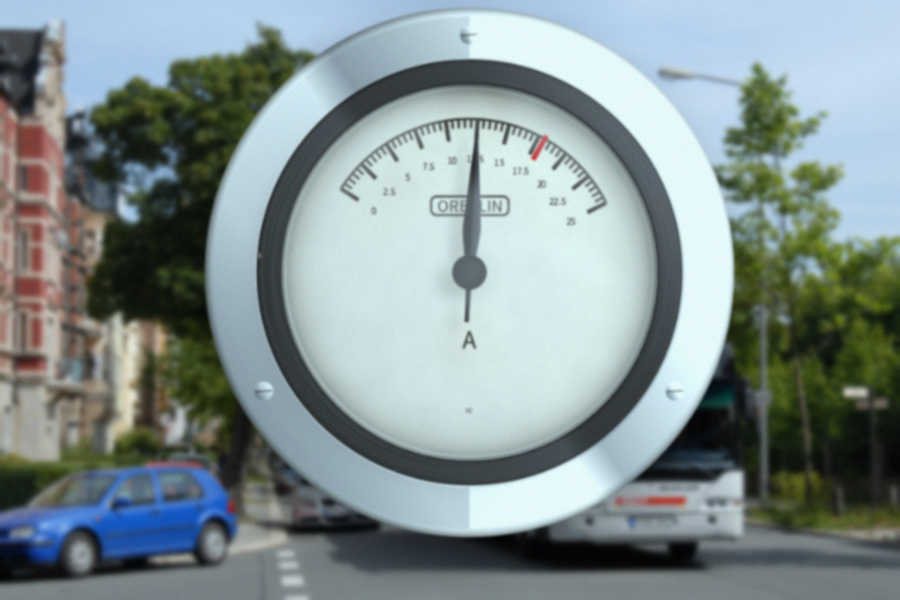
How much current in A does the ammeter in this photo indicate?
12.5 A
